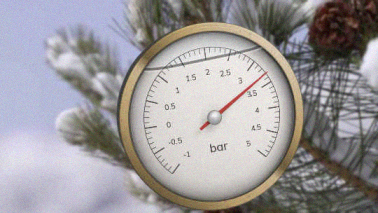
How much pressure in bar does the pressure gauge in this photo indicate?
3.3 bar
